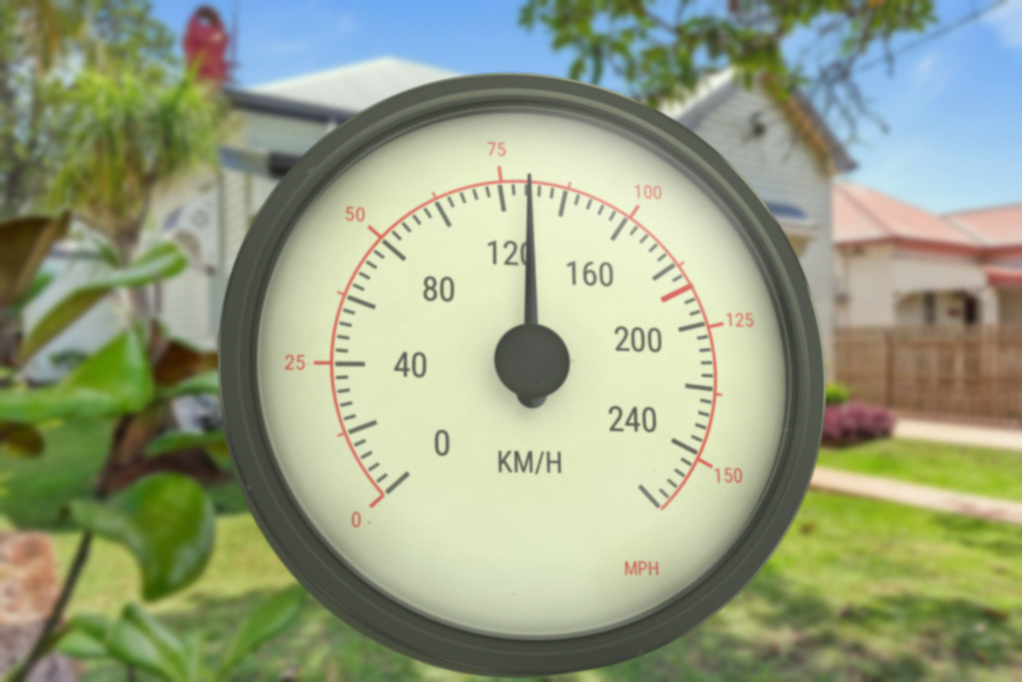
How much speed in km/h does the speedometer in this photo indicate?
128 km/h
